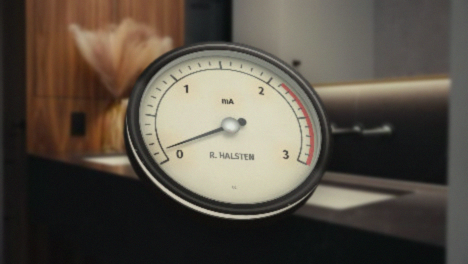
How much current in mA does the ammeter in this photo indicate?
0.1 mA
